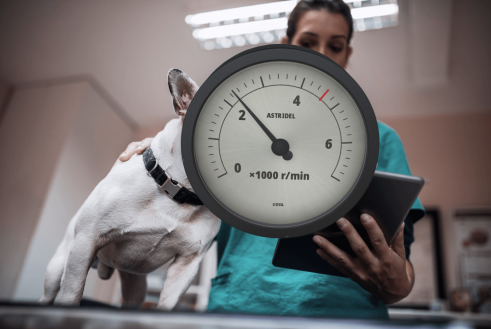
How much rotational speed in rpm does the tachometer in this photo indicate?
2300 rpm
